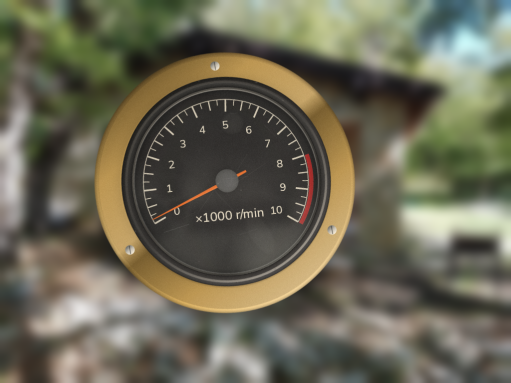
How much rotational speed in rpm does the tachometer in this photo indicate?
125 rpm
